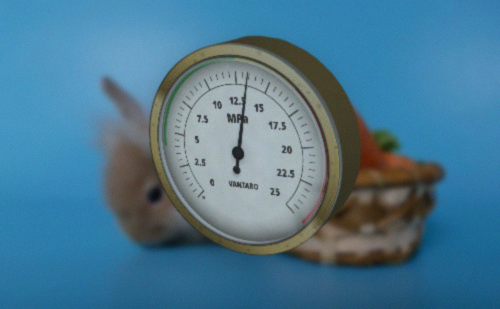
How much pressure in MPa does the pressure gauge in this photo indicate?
13.5 MPa
